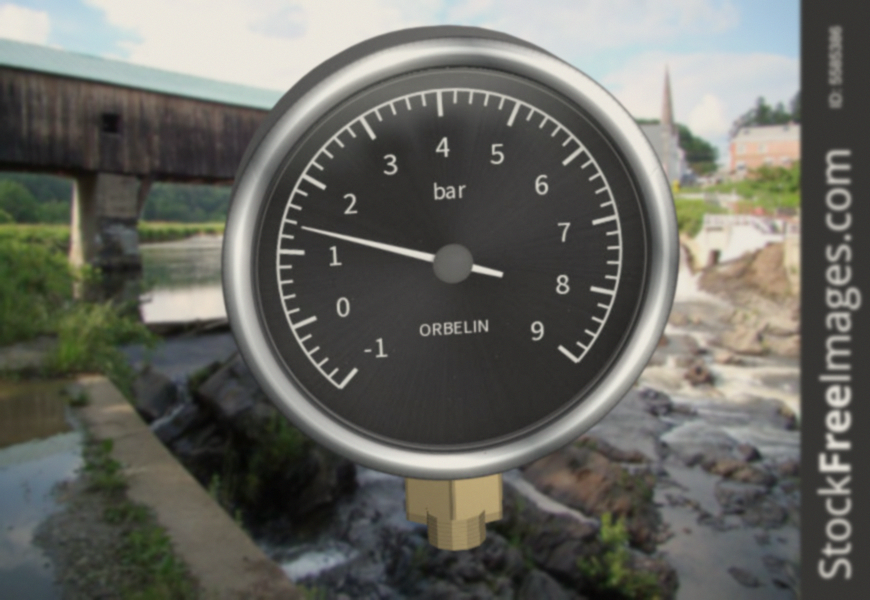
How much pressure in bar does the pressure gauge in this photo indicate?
1.4 bar
